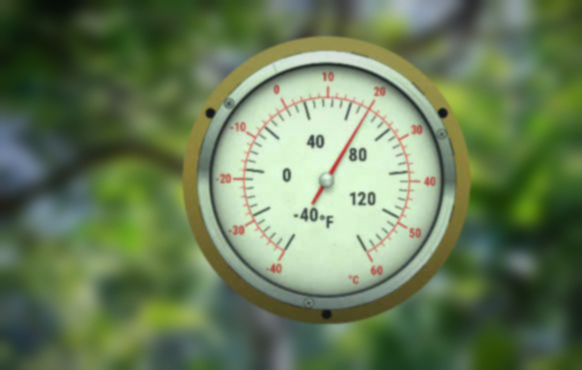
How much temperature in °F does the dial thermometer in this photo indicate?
68 °F
